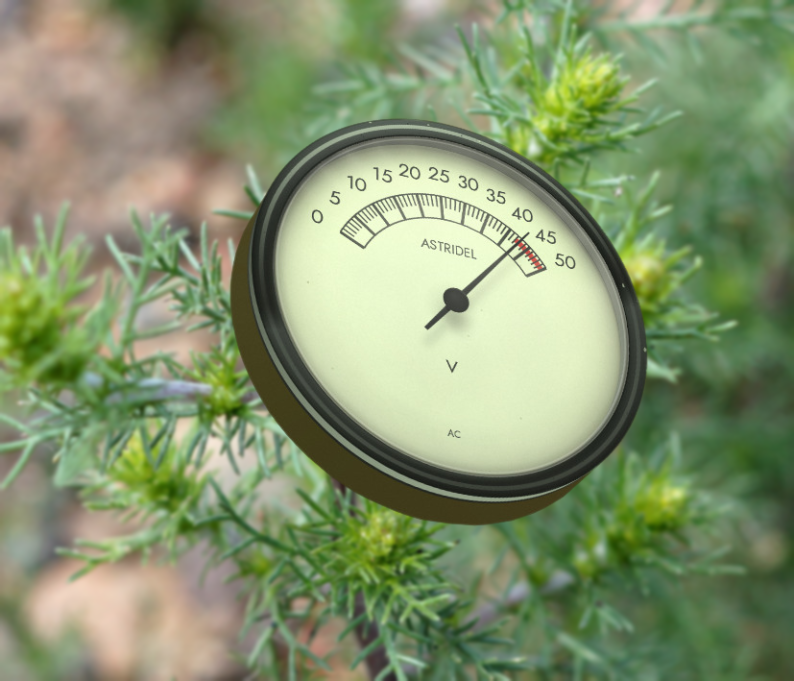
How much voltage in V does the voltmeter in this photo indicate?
43 V
